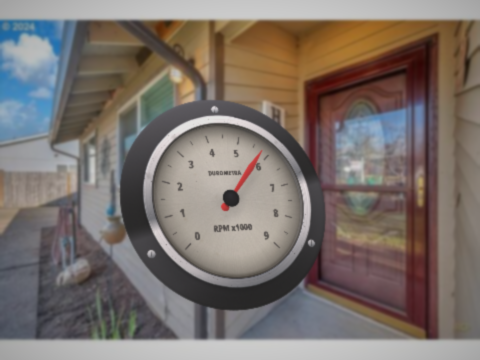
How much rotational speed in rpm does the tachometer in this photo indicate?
5750 rpm
